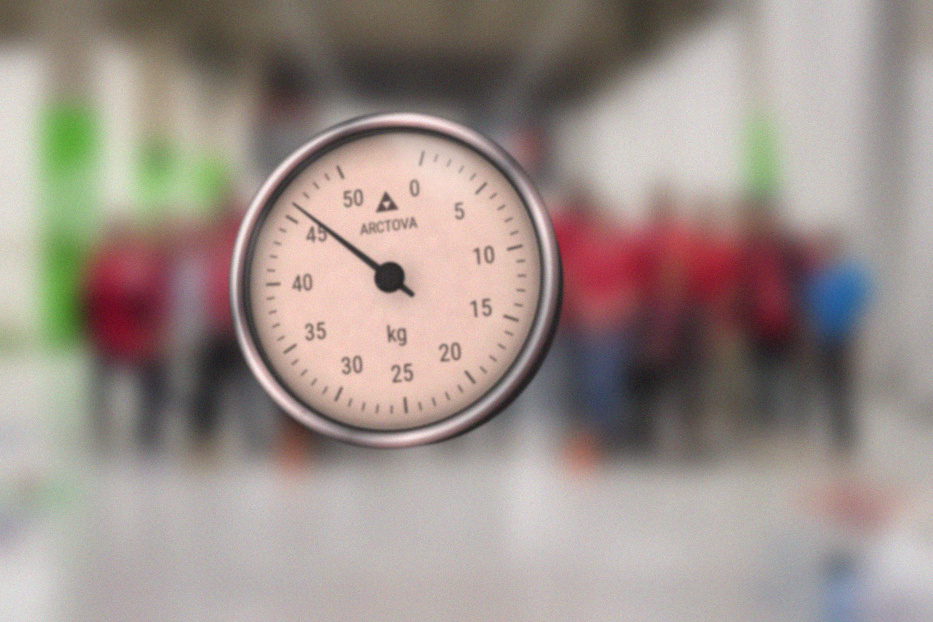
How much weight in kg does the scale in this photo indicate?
46 kg
